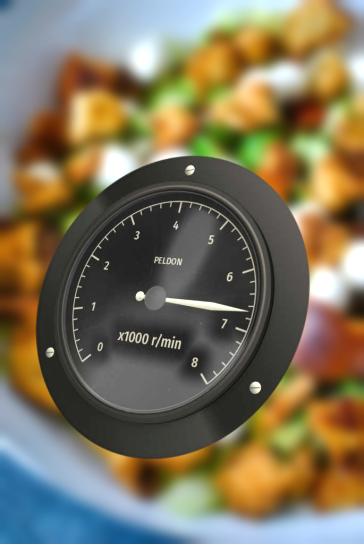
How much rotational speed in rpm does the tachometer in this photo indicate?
6700 rpm
